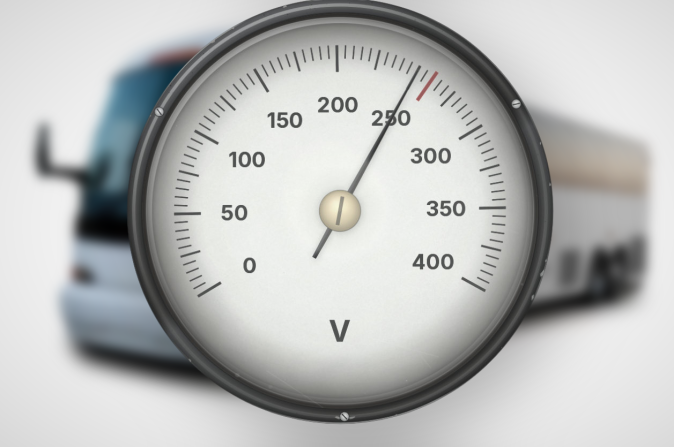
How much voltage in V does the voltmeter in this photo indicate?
250 V
